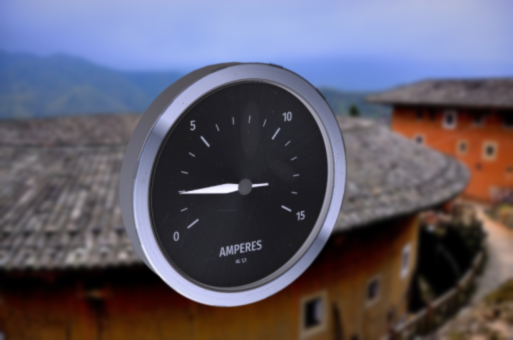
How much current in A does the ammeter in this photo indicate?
2 A
